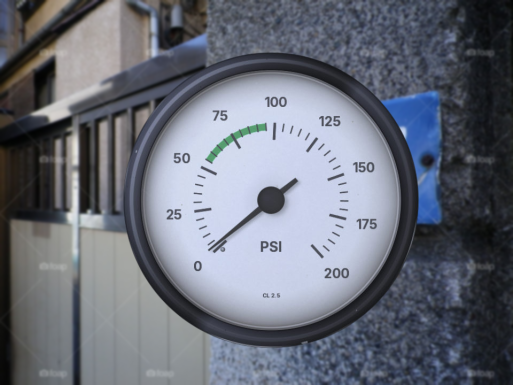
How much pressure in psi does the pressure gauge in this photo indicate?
2.5 psi
